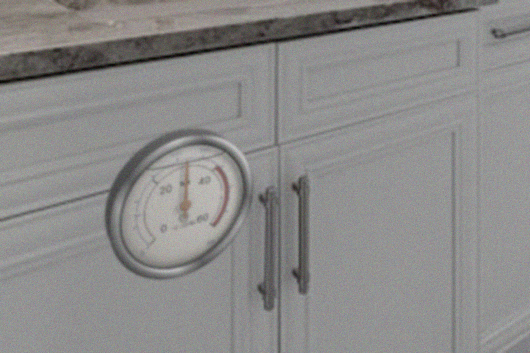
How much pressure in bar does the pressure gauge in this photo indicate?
30 bar
